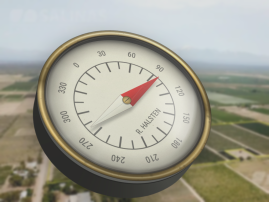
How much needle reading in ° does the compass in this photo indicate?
97.5 °
